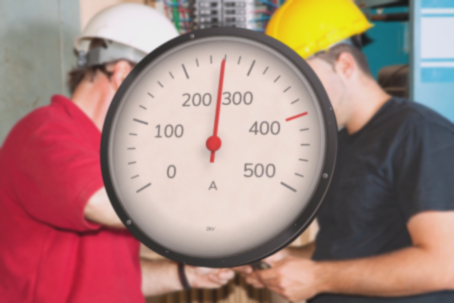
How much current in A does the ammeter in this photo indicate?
260 A
